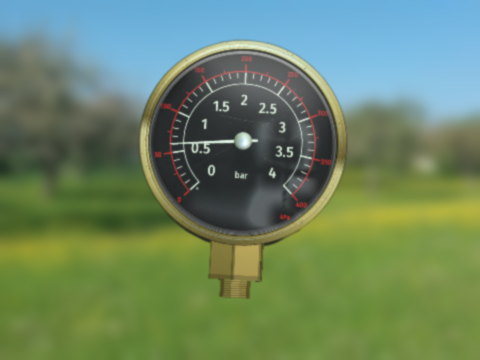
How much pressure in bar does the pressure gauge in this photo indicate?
0.6 bar
